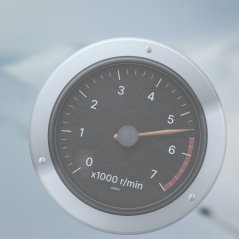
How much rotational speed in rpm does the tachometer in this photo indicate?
5400 rpm
